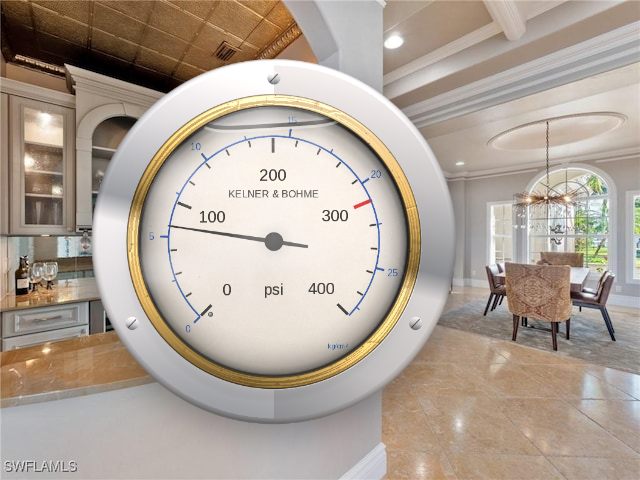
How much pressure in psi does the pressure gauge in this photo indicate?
80 psi
